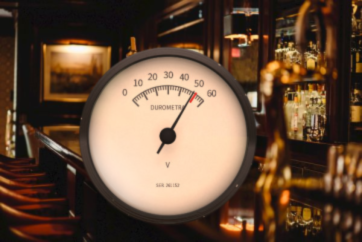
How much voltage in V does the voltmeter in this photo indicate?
50 V
